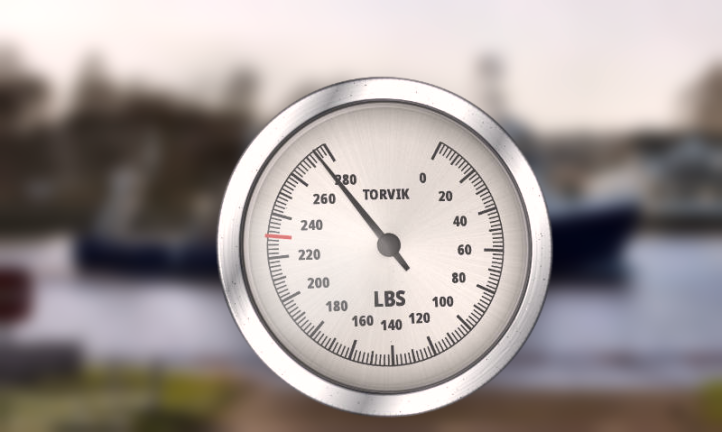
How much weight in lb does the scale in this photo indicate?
274 lb
